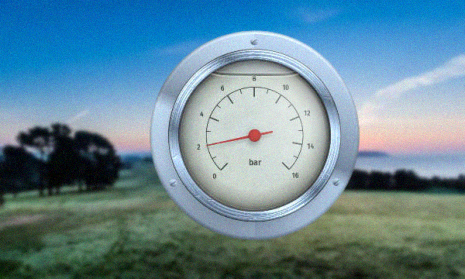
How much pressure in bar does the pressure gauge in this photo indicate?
2 bar
